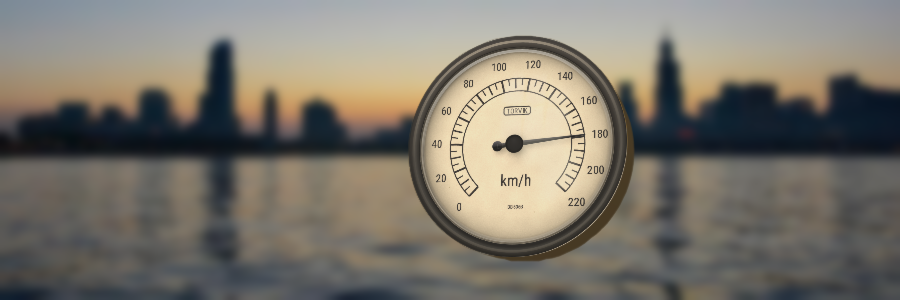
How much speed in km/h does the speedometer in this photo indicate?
180 km/h
